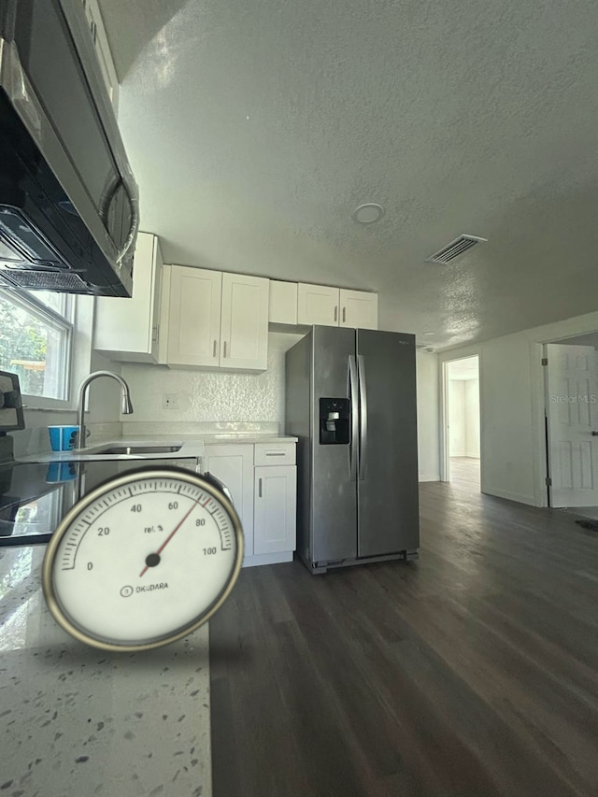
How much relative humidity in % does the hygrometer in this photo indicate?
70 %
